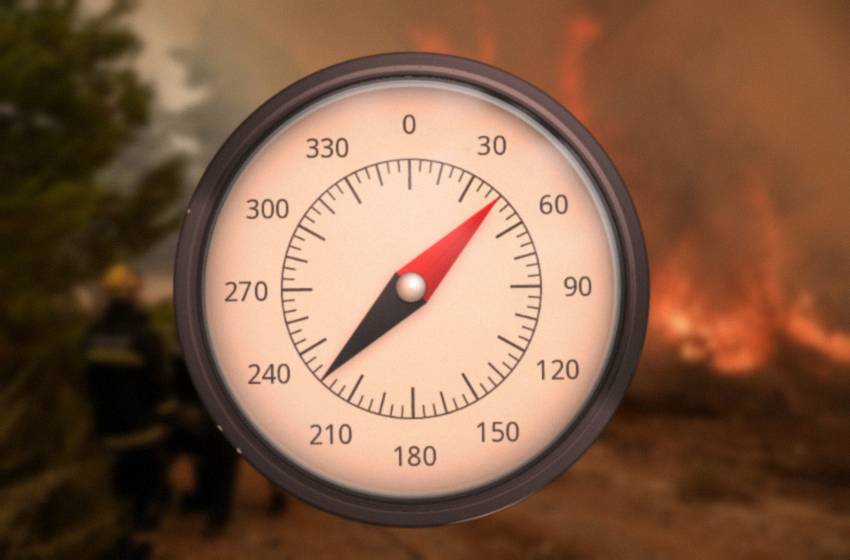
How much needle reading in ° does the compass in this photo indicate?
45 °
